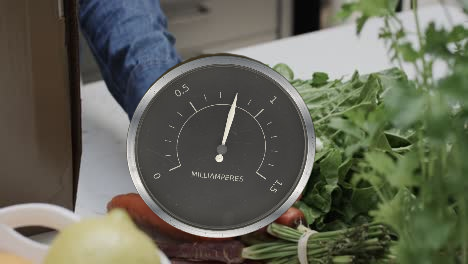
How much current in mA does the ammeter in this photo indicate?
0.8 mA
